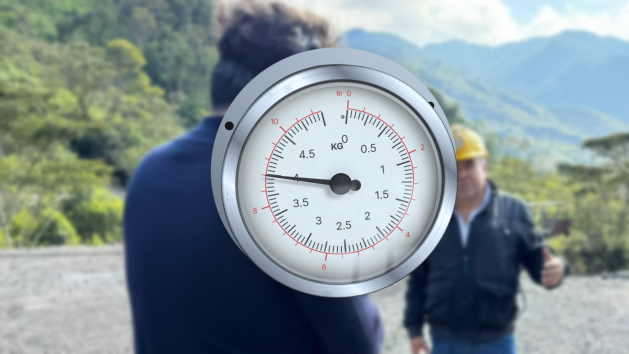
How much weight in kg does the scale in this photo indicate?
4 kg
